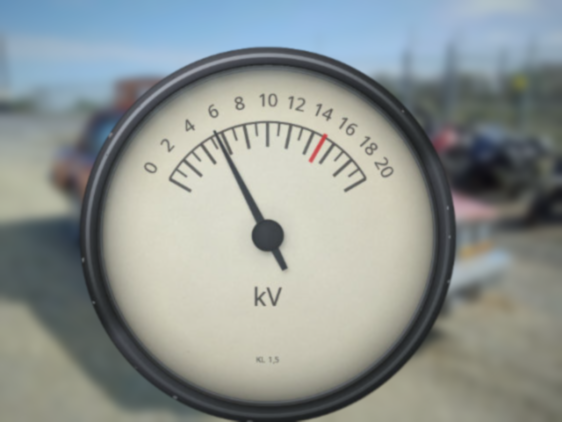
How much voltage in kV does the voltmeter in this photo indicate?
5.5 kV
